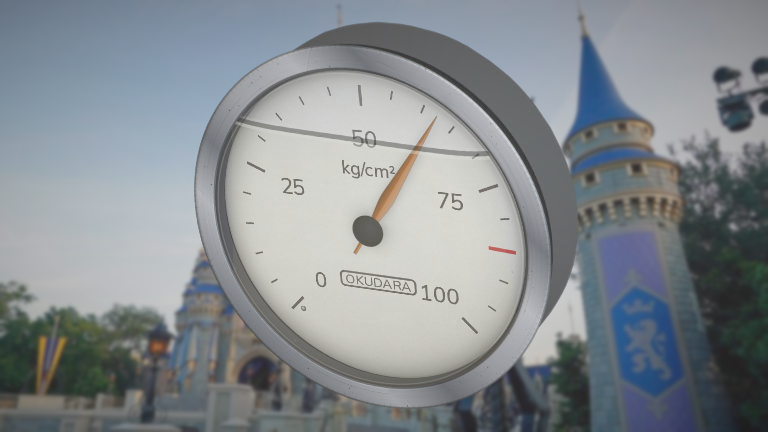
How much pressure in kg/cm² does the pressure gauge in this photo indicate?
62.5 kg/cm²
